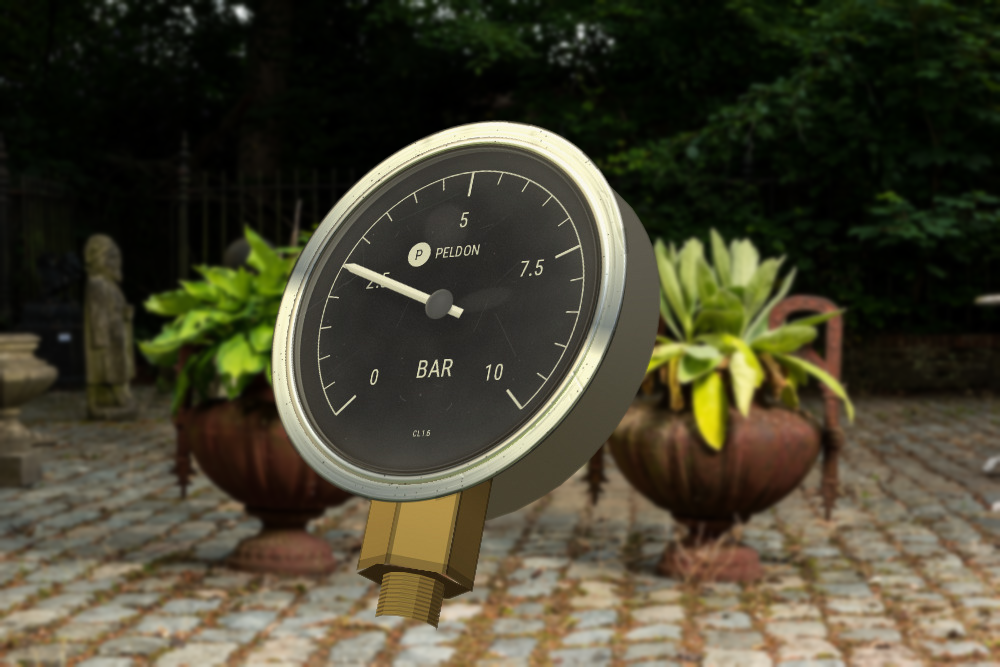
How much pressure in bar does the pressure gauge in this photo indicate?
2.5 bar
